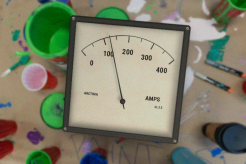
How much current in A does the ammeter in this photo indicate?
125 A
